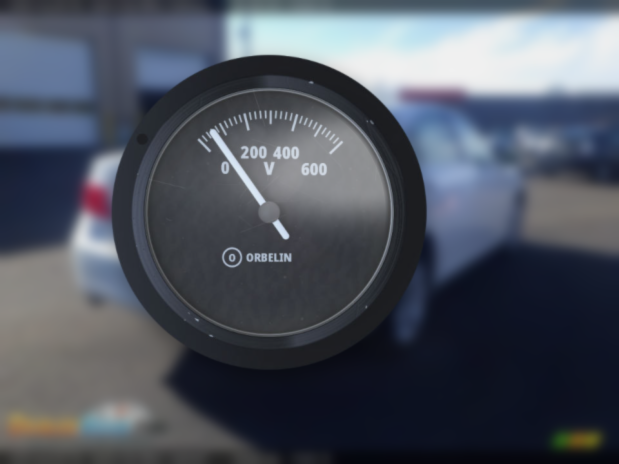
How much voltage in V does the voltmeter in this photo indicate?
60 V
